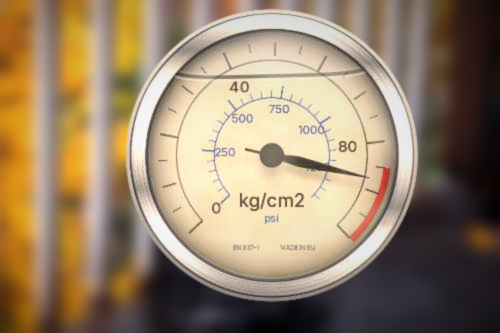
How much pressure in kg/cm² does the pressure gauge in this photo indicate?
87.5 kg/cm²
